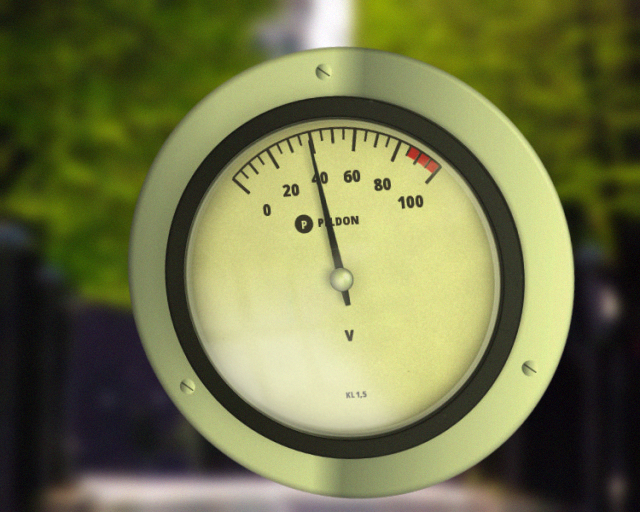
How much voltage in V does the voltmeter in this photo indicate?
40 V
